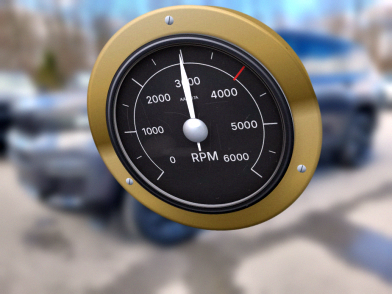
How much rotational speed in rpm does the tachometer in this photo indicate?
3000 rpm
